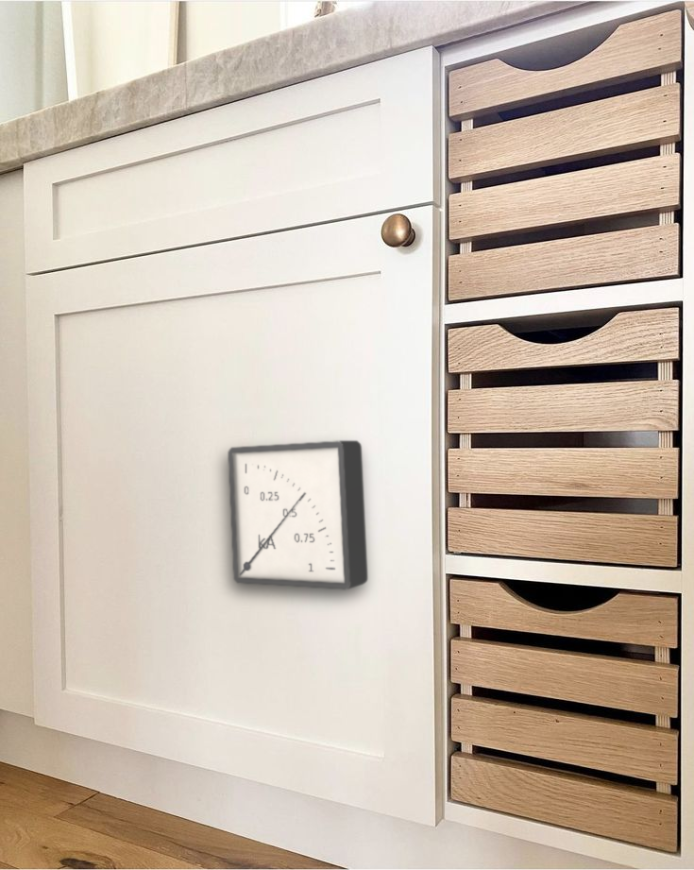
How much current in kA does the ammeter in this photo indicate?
0.5 kA
